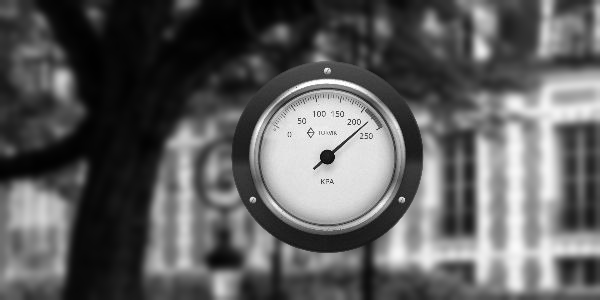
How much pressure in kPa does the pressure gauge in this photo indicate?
225 kPa
